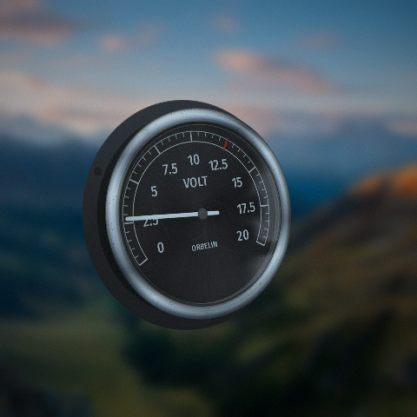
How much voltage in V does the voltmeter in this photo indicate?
2.75 V
